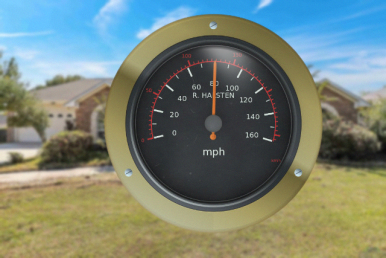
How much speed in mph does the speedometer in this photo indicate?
80 mph
